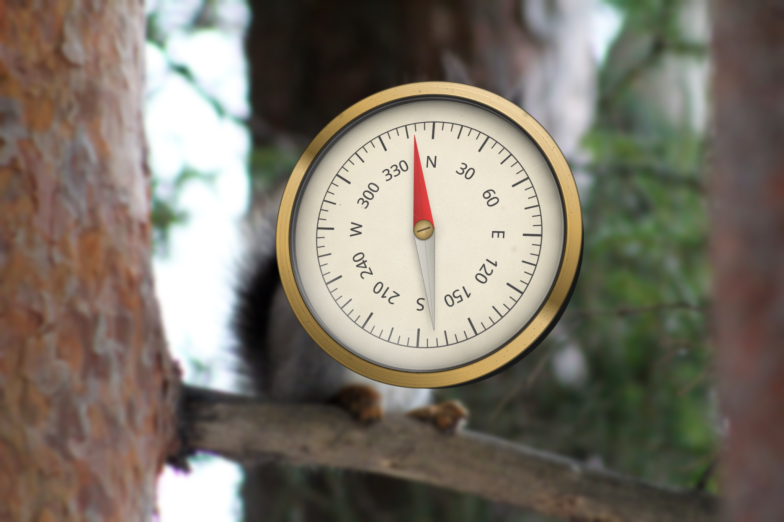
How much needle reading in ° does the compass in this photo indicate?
350 °
